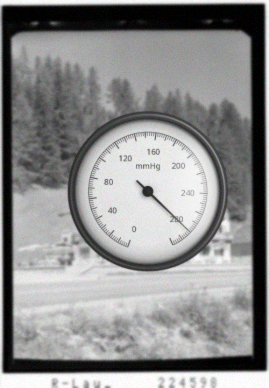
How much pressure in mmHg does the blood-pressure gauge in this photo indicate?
280 mmHg
